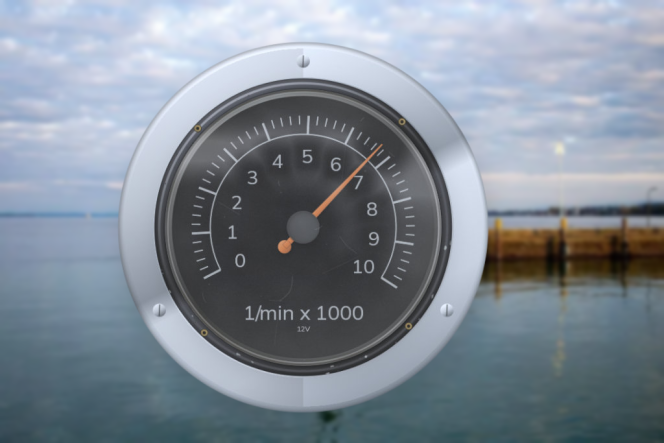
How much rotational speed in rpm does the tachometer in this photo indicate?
6700 rpm
